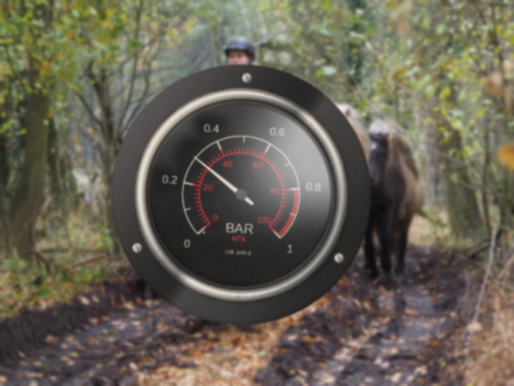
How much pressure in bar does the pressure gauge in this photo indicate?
0.3 bar
